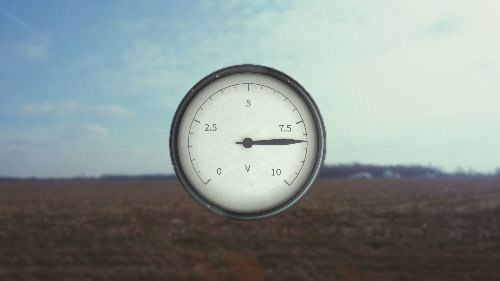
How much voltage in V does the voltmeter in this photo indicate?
8.25 V
